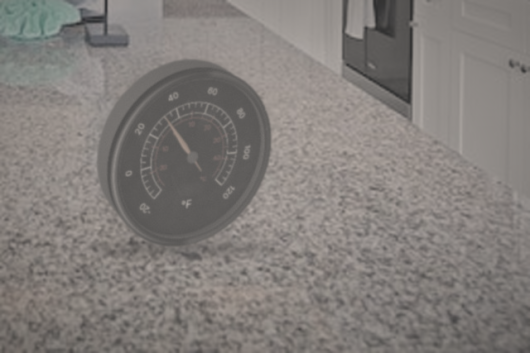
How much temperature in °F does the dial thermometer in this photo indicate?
32 °F
